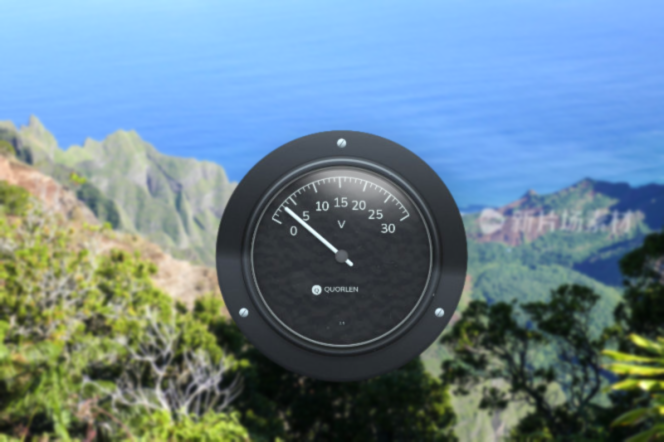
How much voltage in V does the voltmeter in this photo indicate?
3 V
